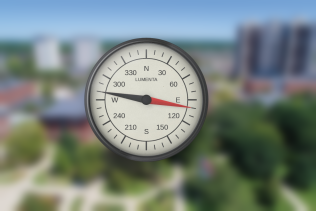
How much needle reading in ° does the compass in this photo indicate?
100 °
